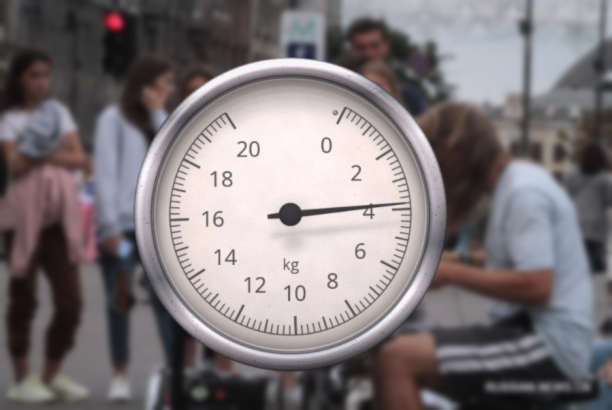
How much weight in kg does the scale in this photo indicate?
3.8 kg
